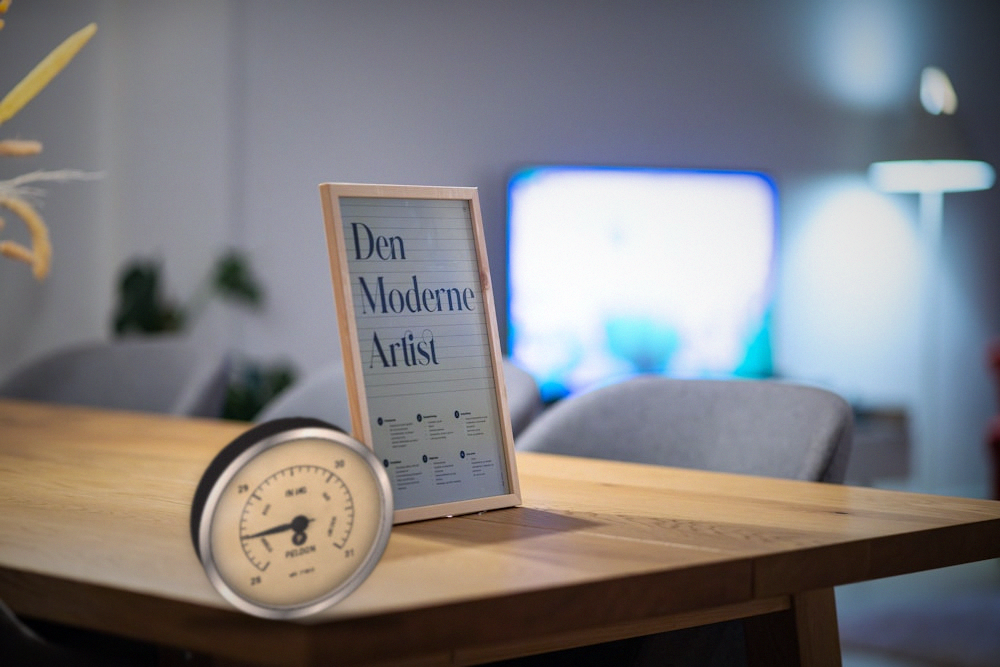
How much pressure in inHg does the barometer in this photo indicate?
28.5 inHg
